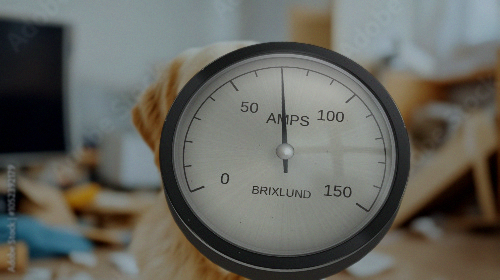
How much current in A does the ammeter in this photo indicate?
70 A
